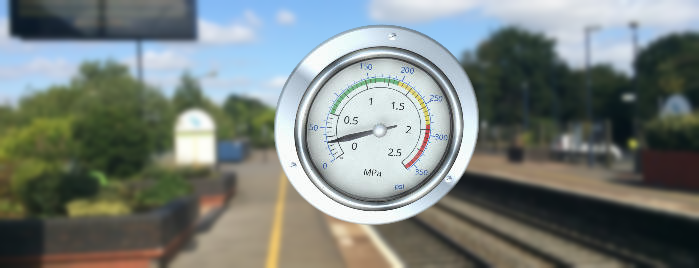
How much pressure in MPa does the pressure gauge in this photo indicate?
0.2 MPa
